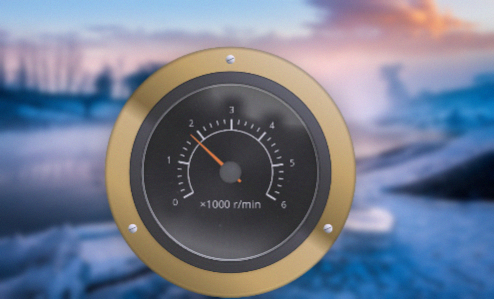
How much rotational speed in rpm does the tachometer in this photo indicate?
1800 rpm
